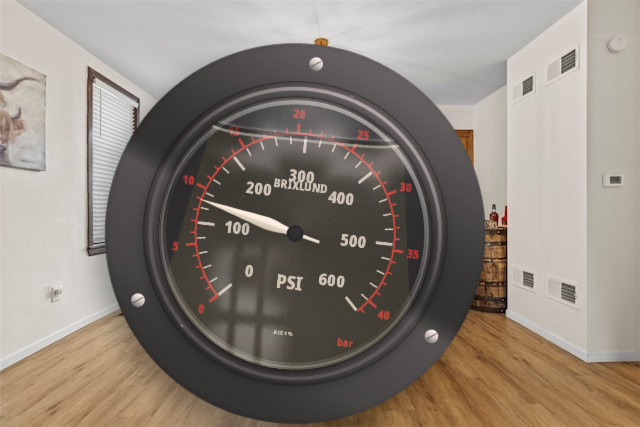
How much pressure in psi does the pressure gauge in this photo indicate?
130 psi
